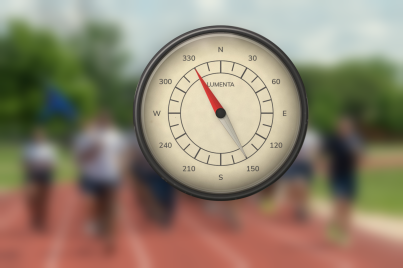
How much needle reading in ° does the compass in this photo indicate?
330 °
